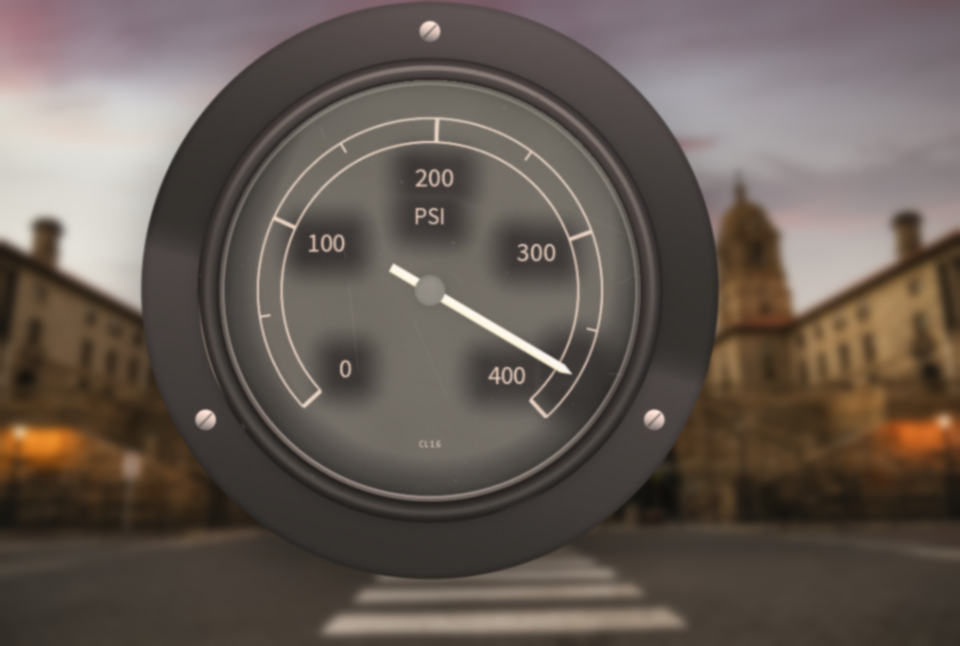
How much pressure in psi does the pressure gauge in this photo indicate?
375 psi
